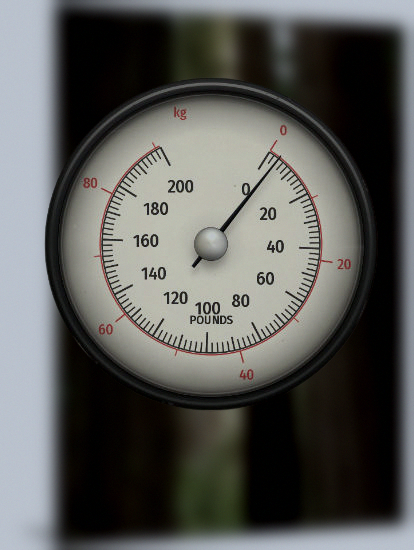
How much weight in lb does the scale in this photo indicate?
4 lb
